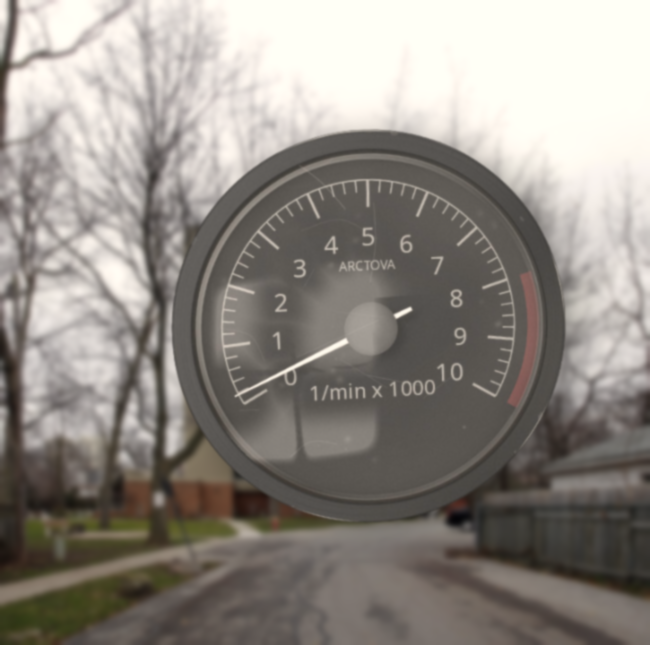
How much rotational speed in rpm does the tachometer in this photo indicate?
200 rpm
